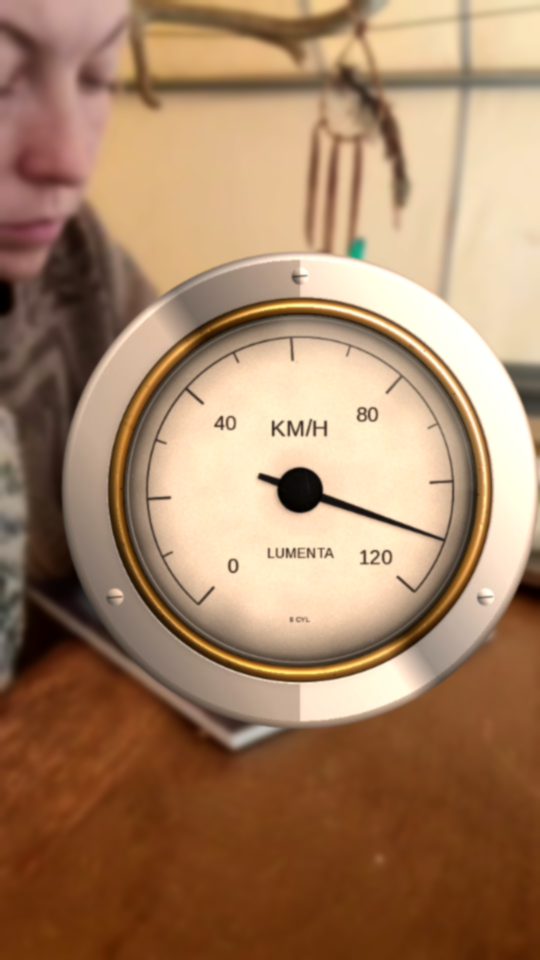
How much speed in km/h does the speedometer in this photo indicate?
110 km/h
